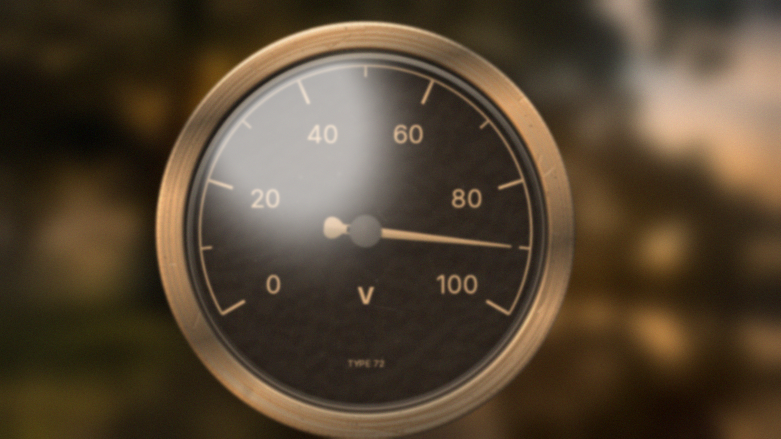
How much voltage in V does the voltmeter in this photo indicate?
90 V
